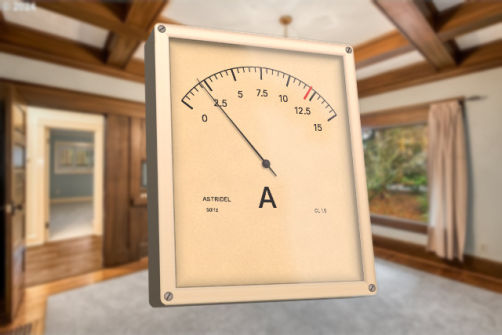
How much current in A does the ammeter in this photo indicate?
2 A
